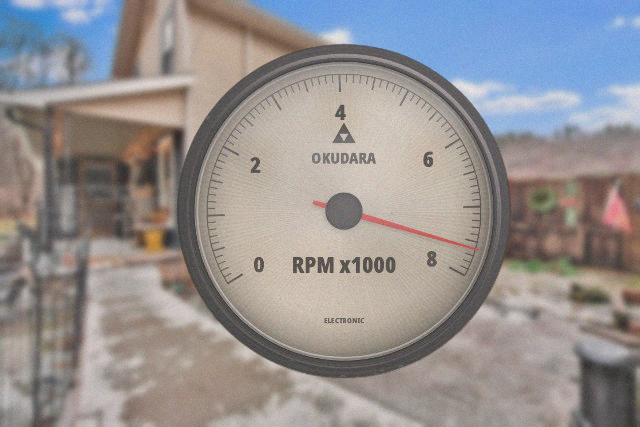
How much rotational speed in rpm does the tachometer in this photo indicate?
7600 rpm
